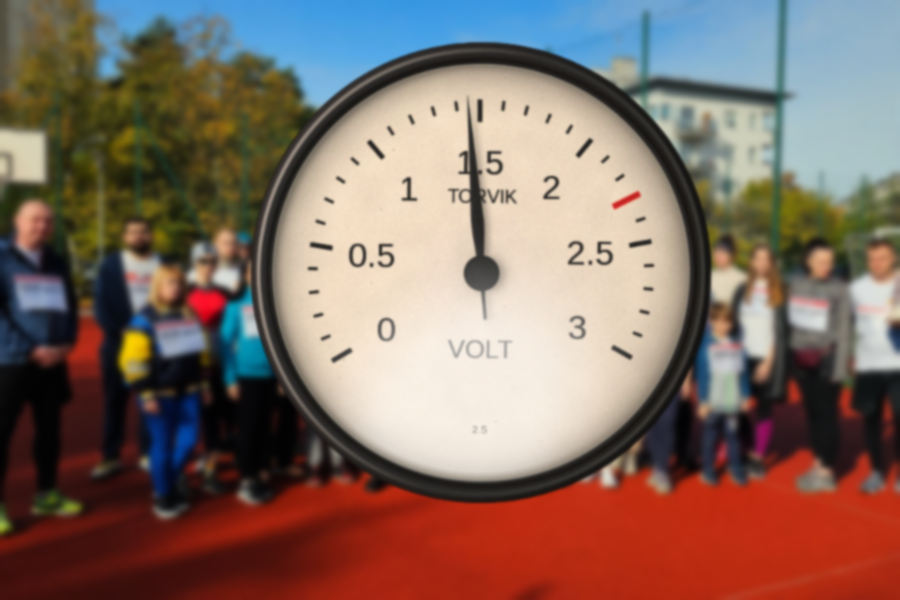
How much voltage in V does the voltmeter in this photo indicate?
1.45 V
